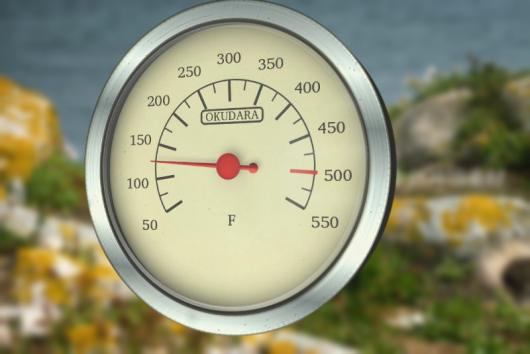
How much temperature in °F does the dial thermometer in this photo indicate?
125 °F
